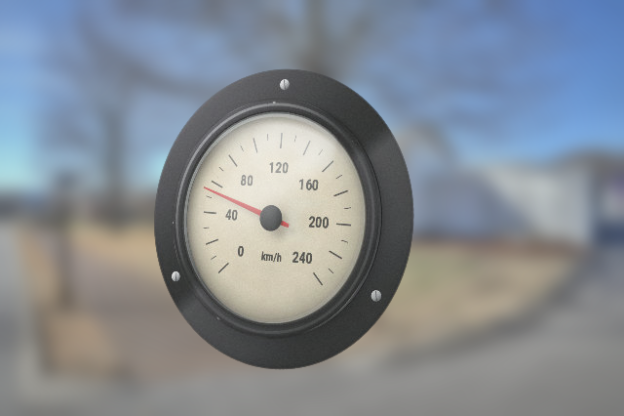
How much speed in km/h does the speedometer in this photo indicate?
55 km/h
